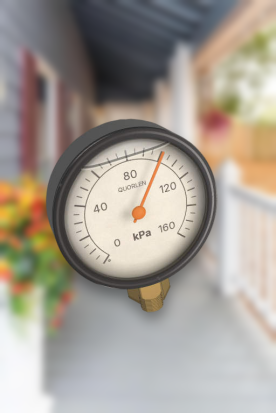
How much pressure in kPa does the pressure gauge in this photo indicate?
100 kPa
